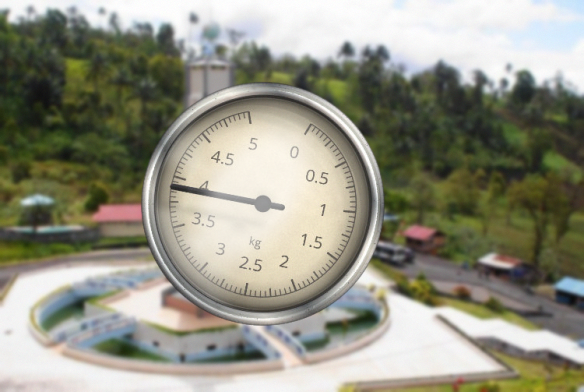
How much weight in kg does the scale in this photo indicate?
3.9 kg
